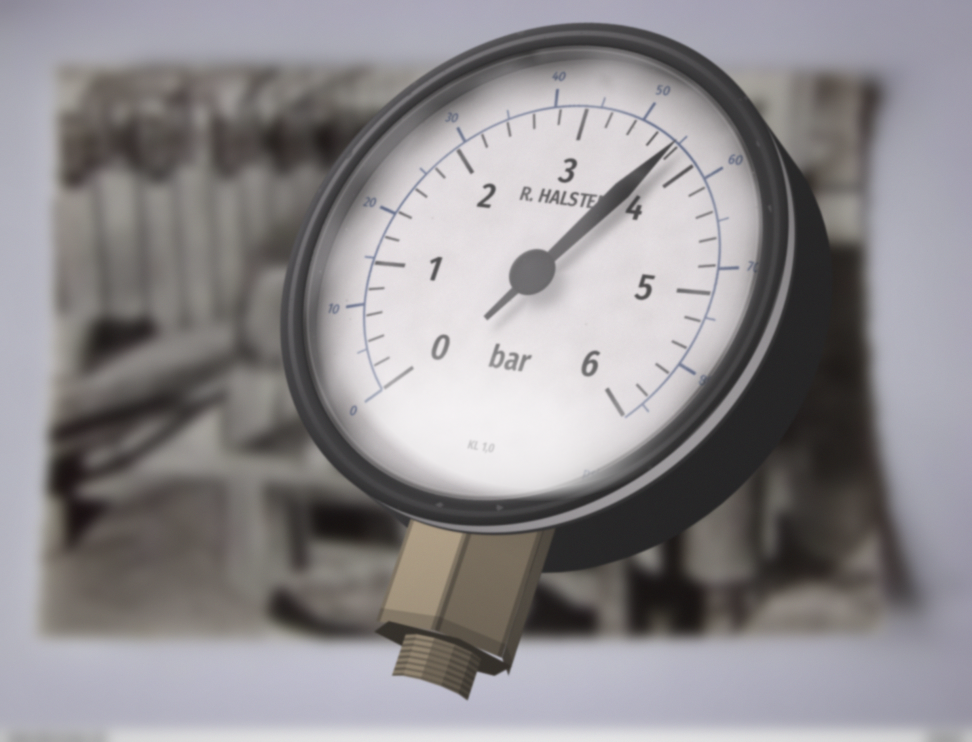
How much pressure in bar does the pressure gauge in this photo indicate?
3.8 bar
